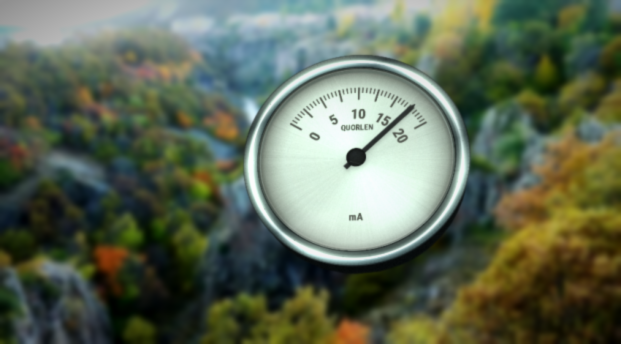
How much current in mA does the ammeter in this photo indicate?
17.5 mA
